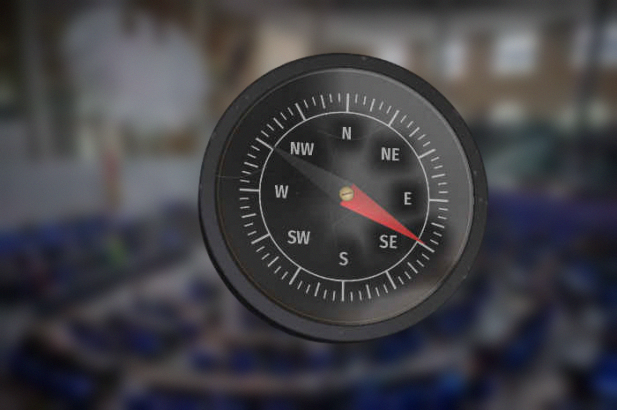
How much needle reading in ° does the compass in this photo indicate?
120 °
